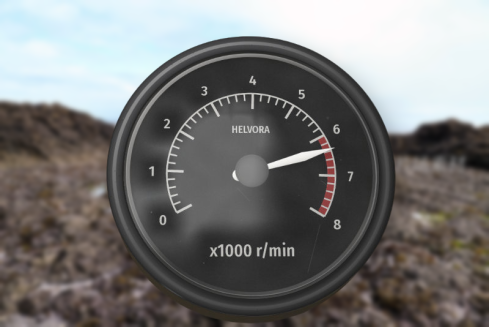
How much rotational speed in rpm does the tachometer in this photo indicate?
6400 rpm
